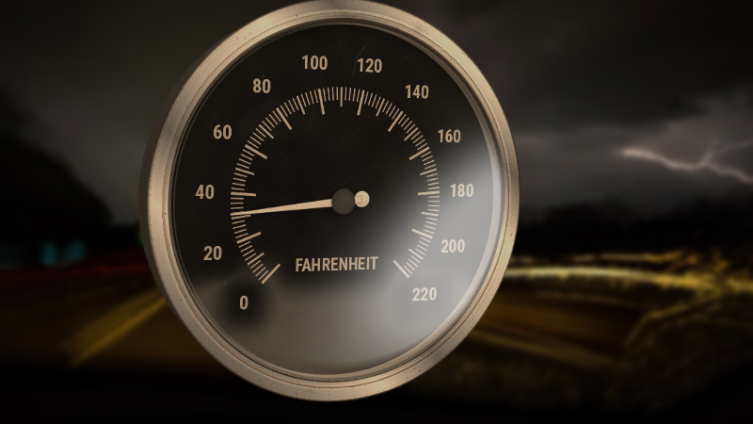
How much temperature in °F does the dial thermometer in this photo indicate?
32 °F
